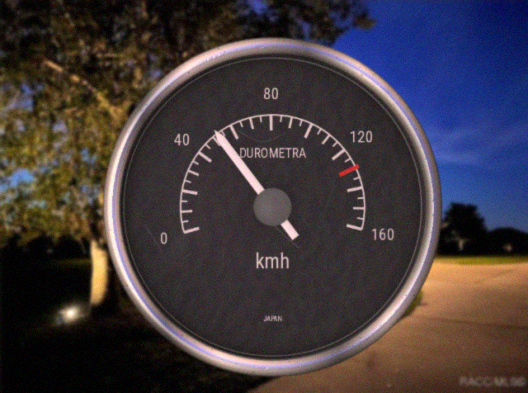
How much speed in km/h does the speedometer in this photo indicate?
52.5 km/h
